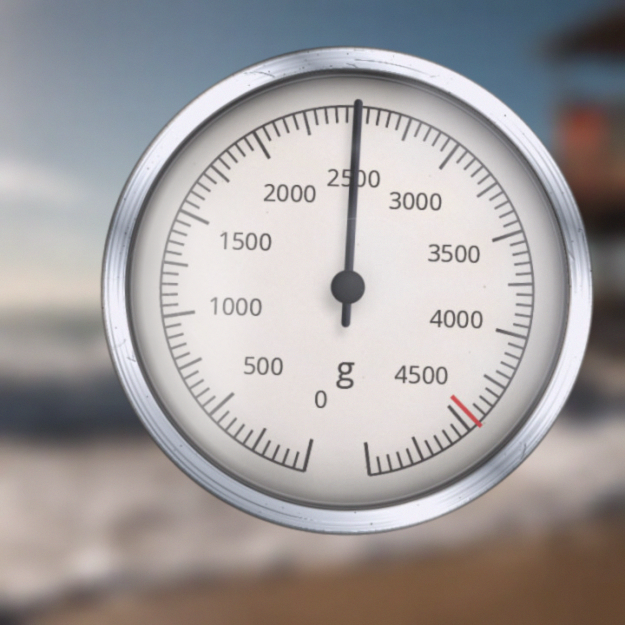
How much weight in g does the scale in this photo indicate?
2500 g
